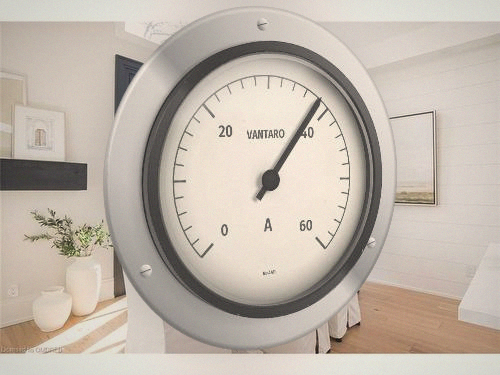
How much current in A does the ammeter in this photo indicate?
38 A
